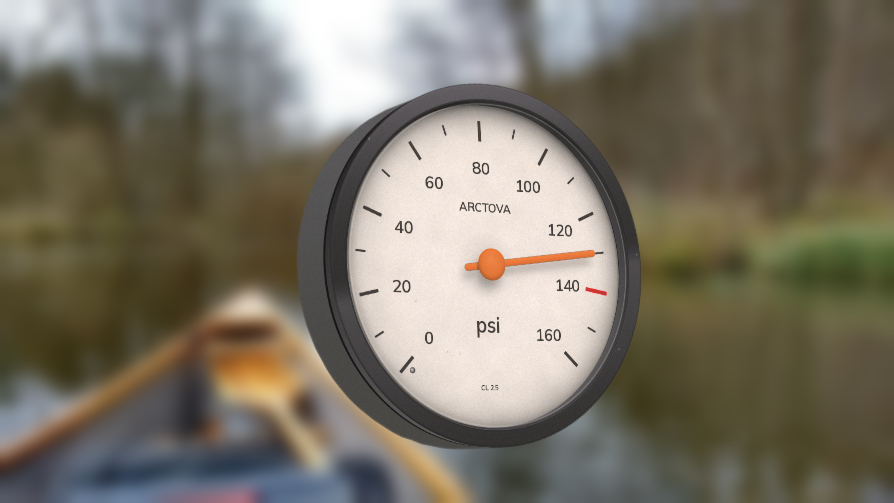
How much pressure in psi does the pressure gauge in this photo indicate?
130 psi
